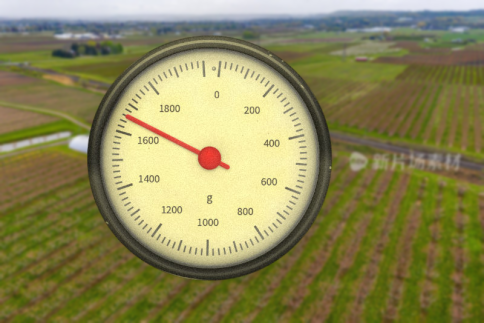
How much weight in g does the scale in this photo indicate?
1660 g
